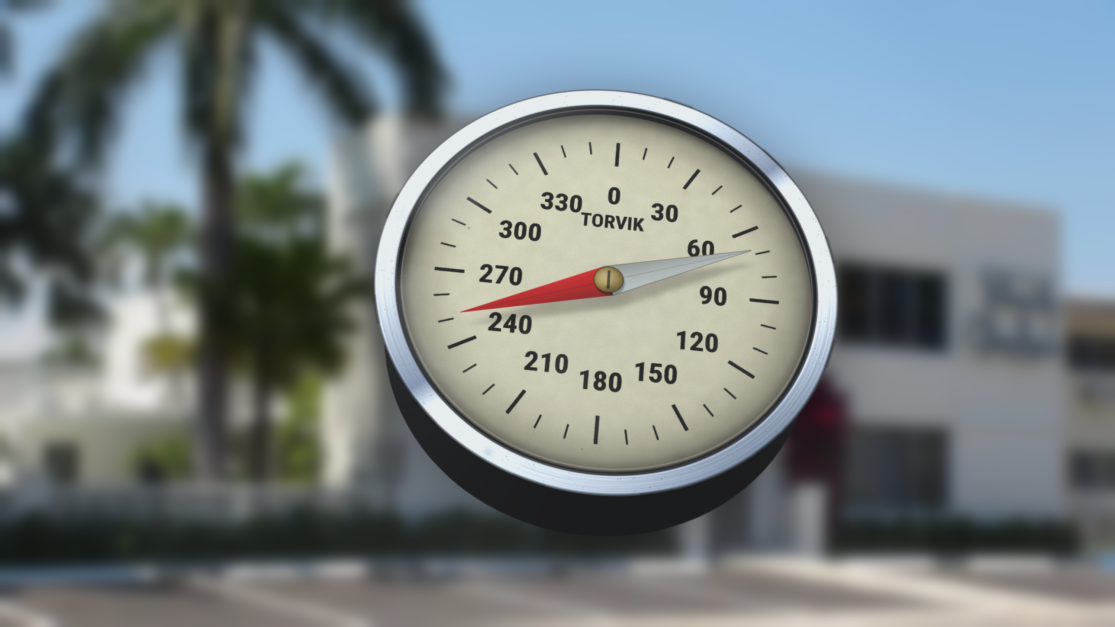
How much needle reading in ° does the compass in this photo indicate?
250 °
